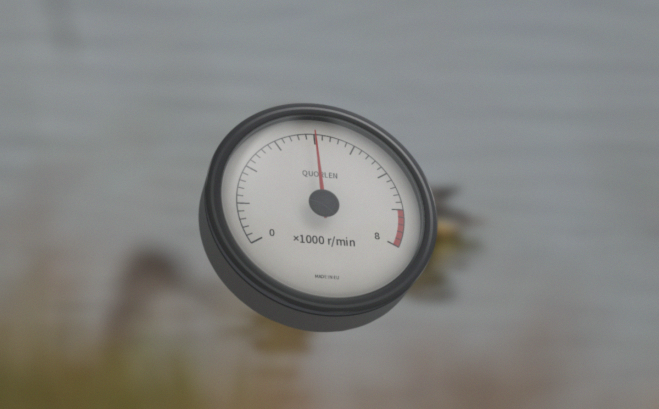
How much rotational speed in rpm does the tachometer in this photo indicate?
4000 rpm
